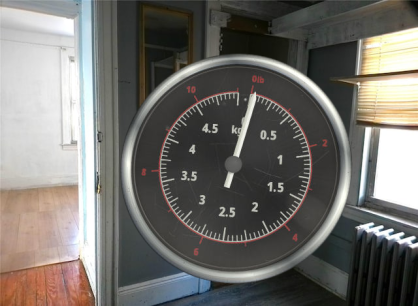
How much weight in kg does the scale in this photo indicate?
0.05 kg
